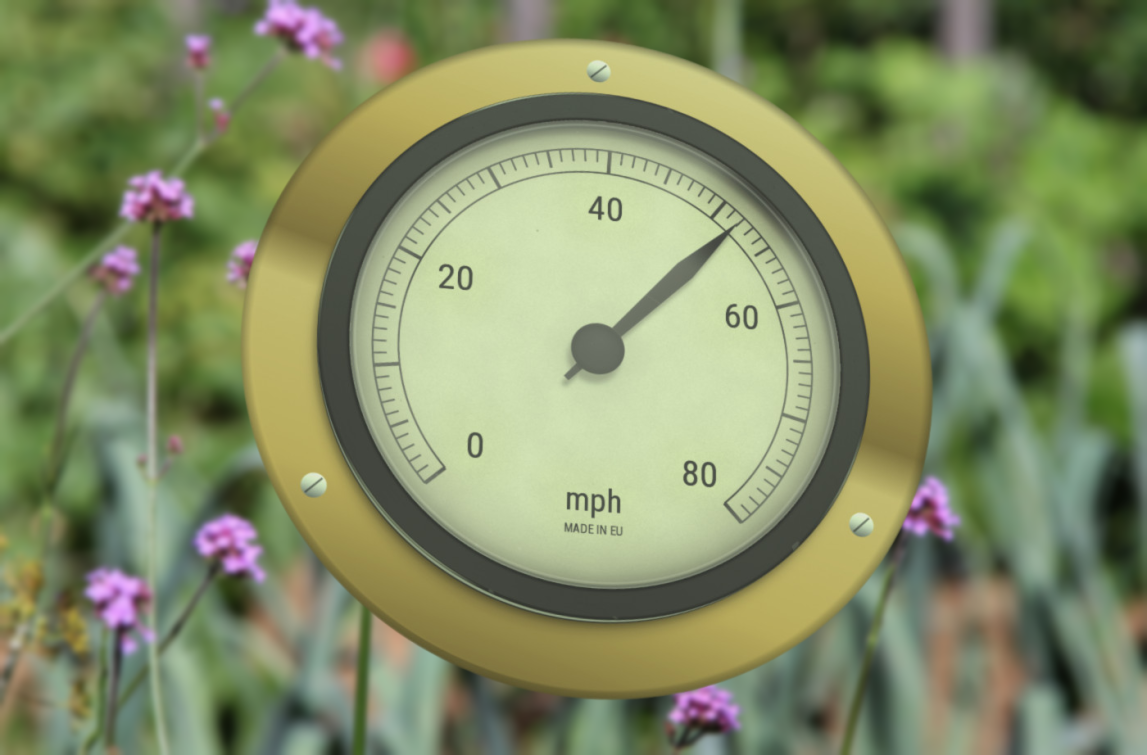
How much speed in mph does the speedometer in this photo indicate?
52 mph
